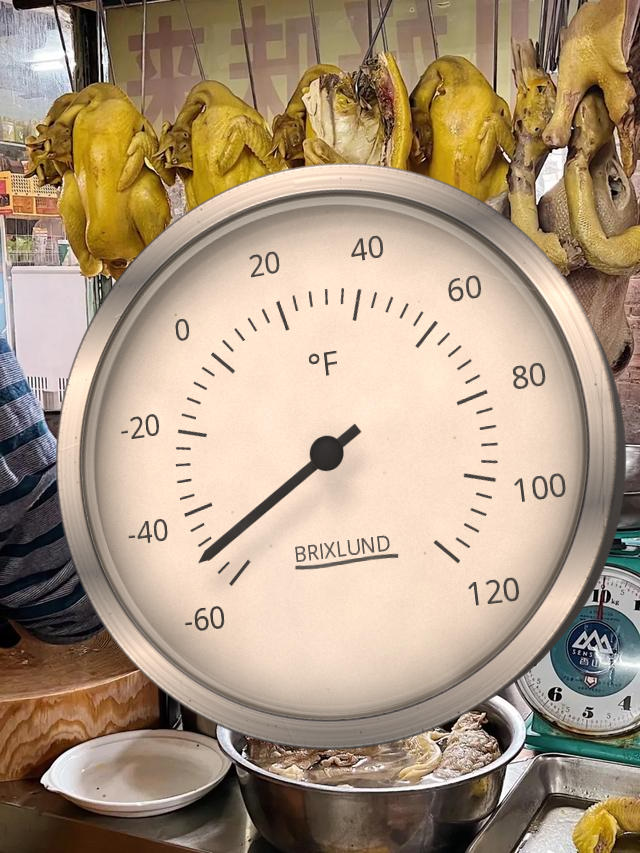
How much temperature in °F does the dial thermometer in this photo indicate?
-52 °F
